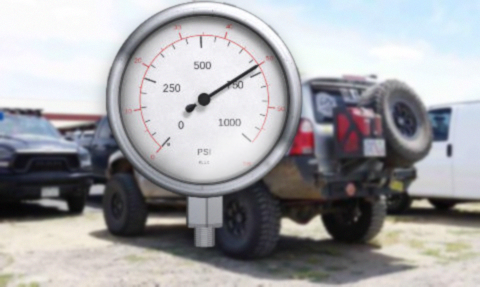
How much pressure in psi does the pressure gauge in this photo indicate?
725 psi
